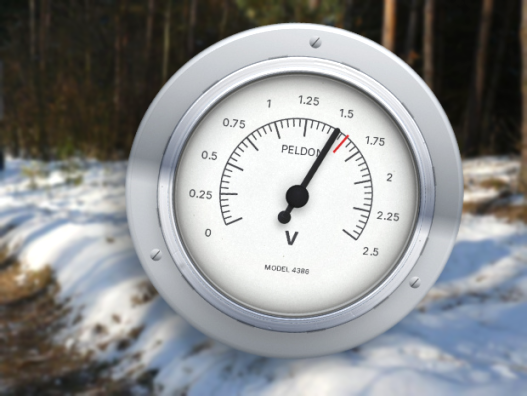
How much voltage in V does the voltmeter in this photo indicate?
1.5 V
